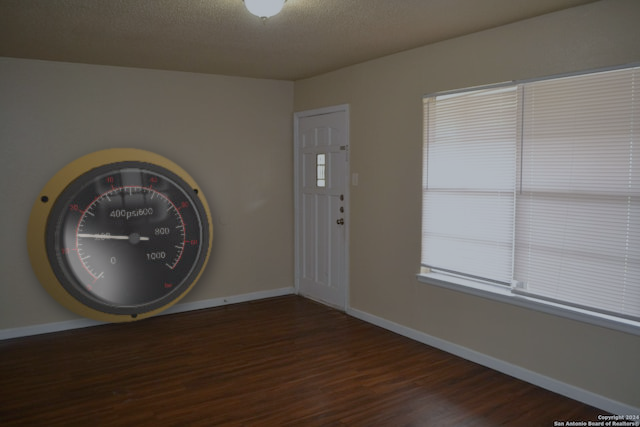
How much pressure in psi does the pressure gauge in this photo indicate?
200 psi
